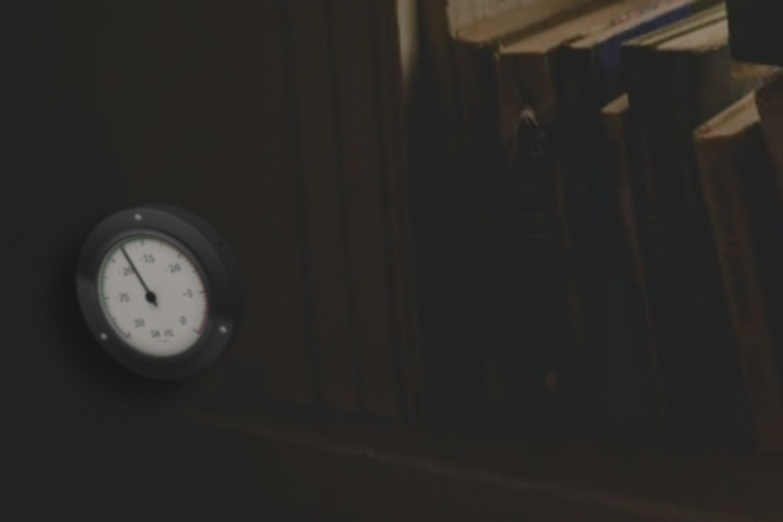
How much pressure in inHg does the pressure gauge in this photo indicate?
-17.5 inHg
